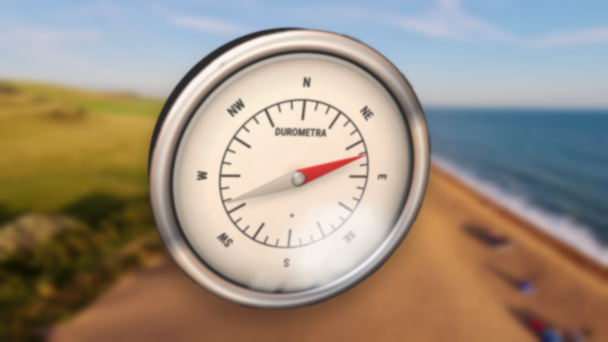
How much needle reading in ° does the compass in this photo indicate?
70 °
